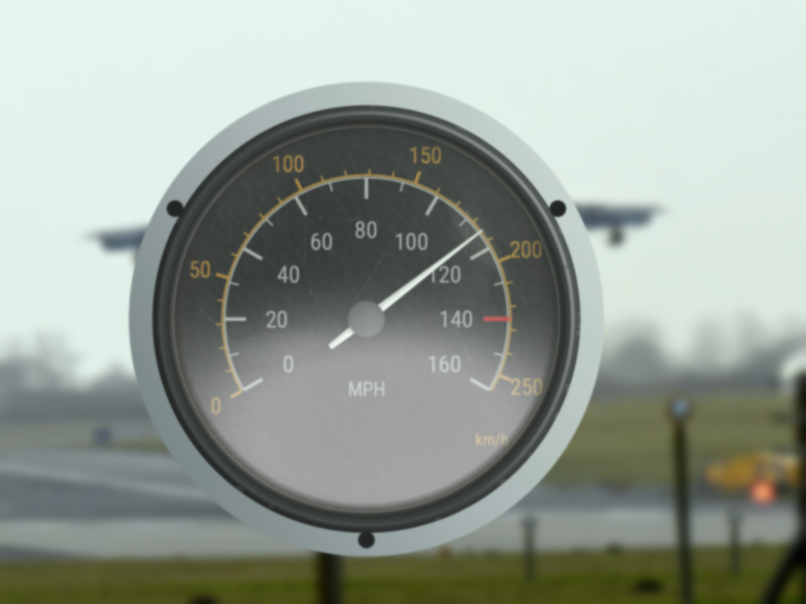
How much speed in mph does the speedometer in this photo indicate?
115 mph
